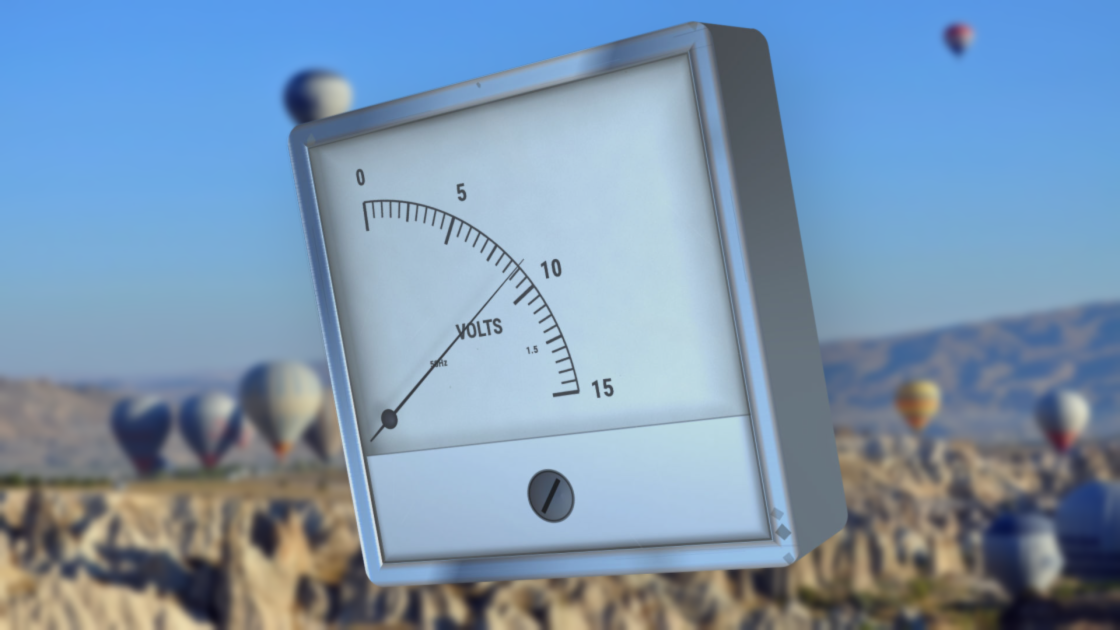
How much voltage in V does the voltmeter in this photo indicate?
9 V
